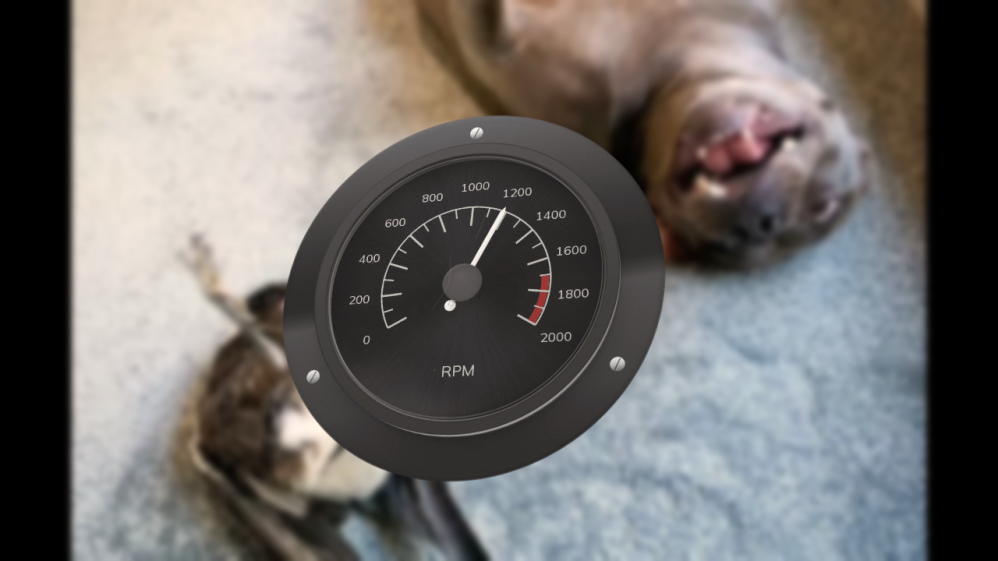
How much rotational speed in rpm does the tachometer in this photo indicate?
1200 rpm
